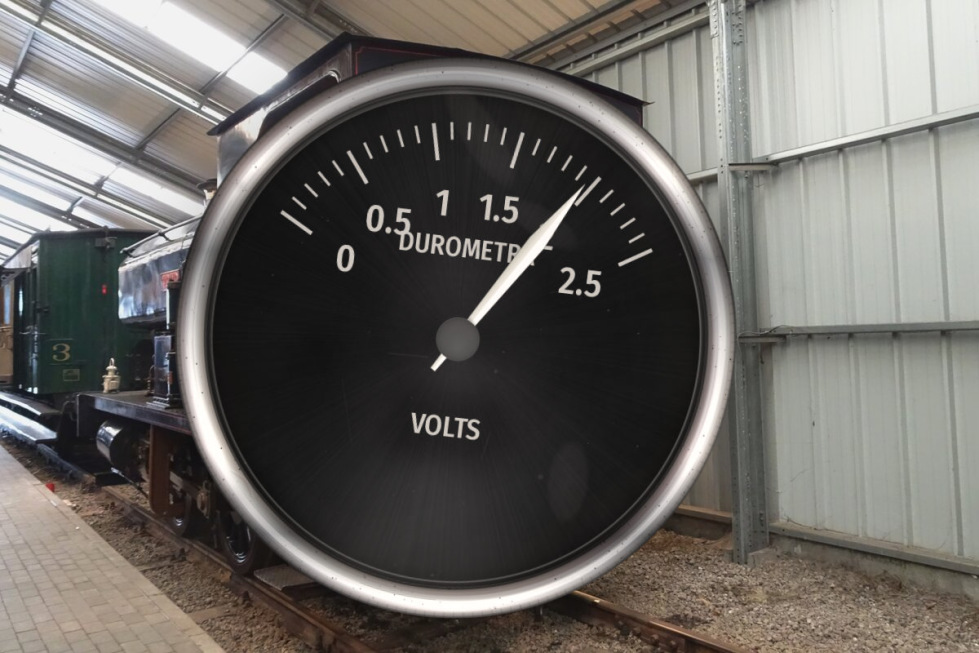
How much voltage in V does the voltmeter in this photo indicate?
1.95 V
